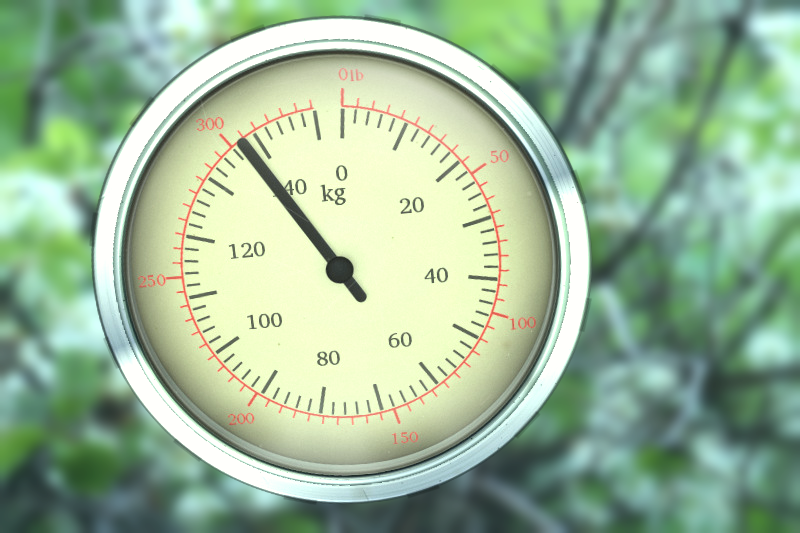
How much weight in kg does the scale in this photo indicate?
138 kg
